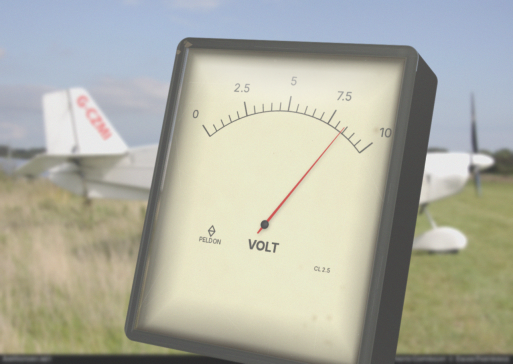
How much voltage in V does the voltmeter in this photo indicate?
8.5 V
